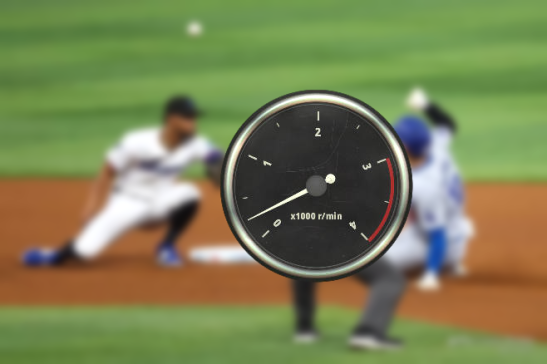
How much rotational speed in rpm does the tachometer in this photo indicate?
250 rpm
